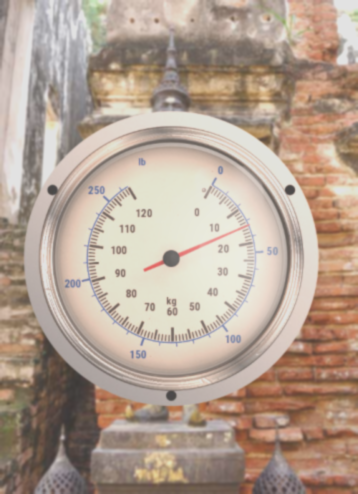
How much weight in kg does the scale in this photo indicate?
15 kg
